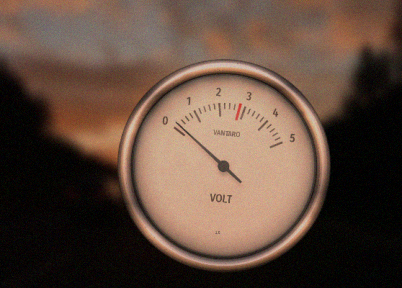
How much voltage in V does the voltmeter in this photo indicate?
0.2 V
